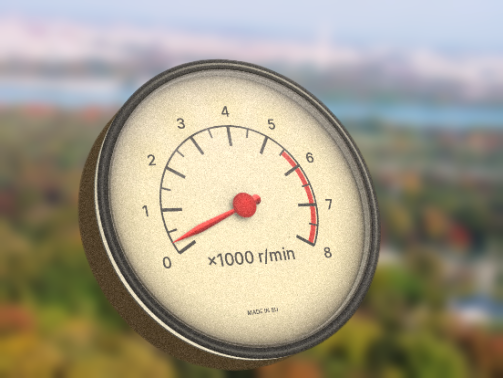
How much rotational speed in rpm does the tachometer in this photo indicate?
250 rpm
